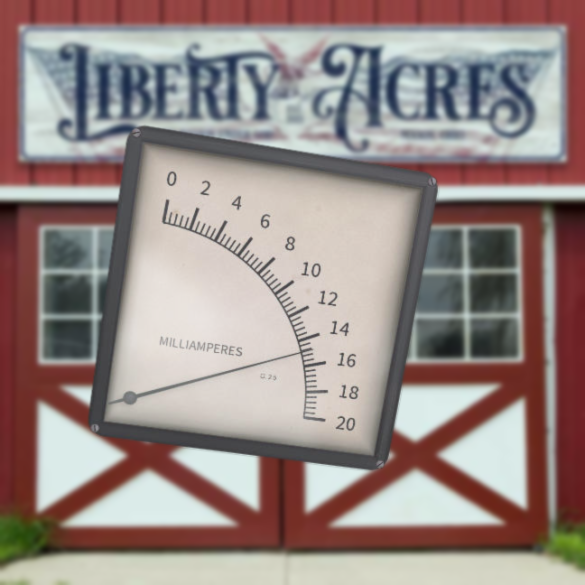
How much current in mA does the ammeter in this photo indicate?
14.8 mA
